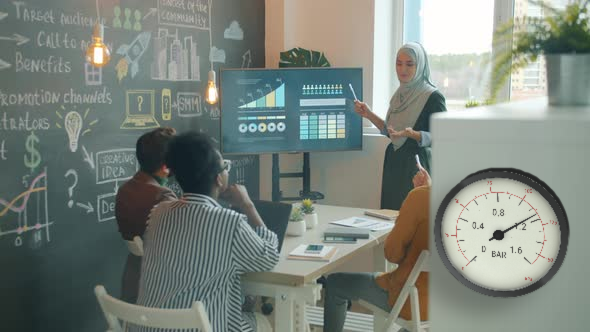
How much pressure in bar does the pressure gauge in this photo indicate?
1.15 bar
